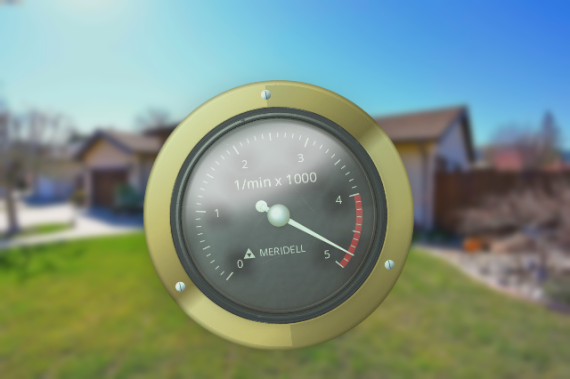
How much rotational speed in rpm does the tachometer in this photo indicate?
4800 rpm
